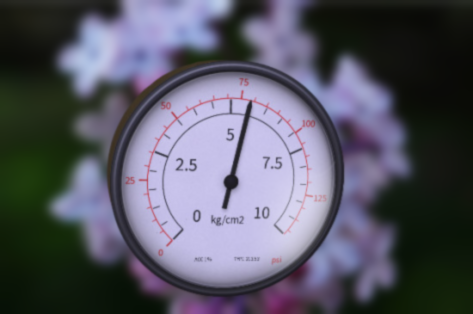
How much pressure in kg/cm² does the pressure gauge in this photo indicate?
5.5 kg/cm²
